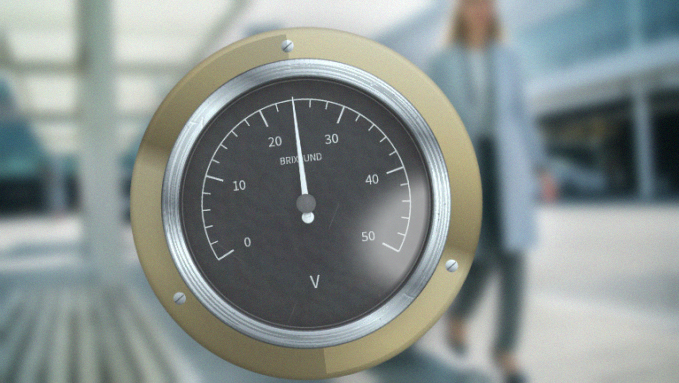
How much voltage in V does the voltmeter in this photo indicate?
24 V
